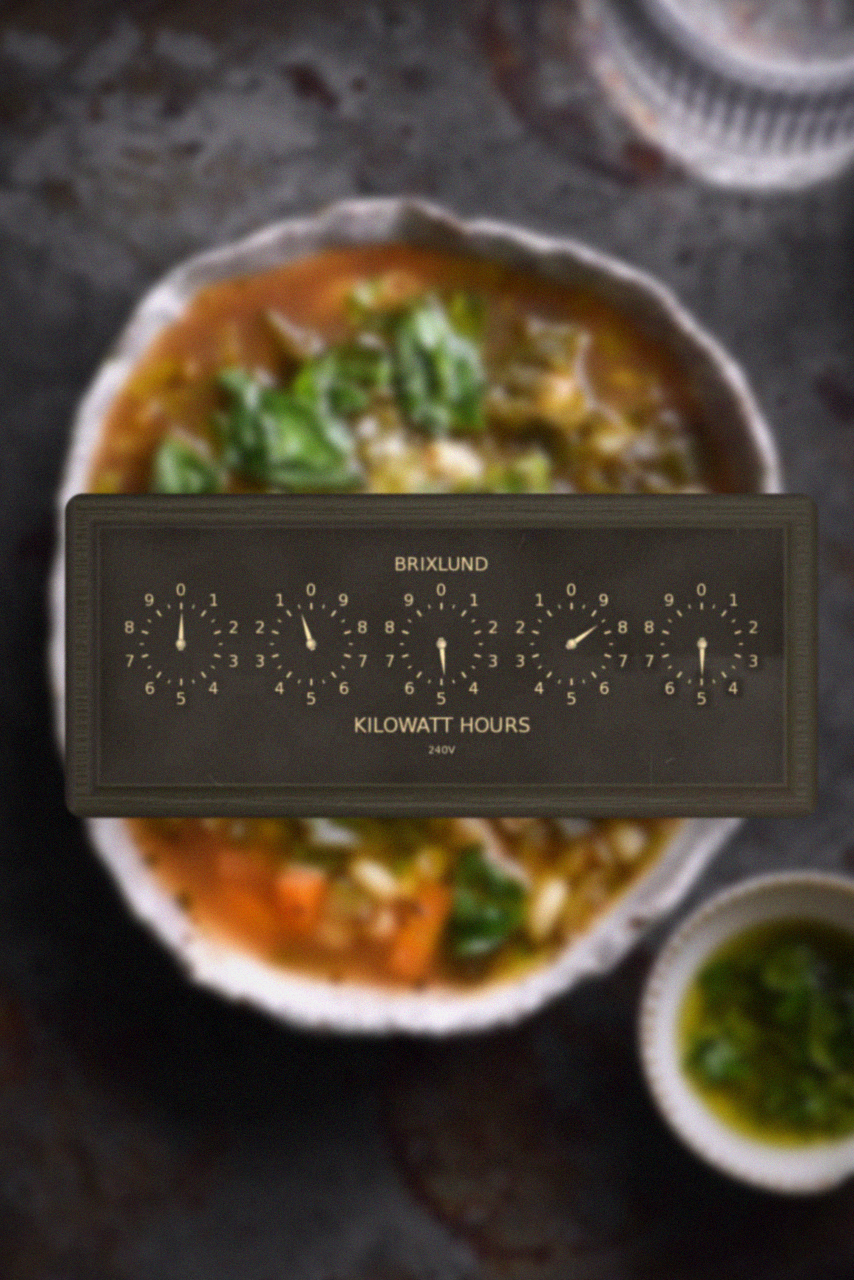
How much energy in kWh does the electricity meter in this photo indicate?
485 kWh
